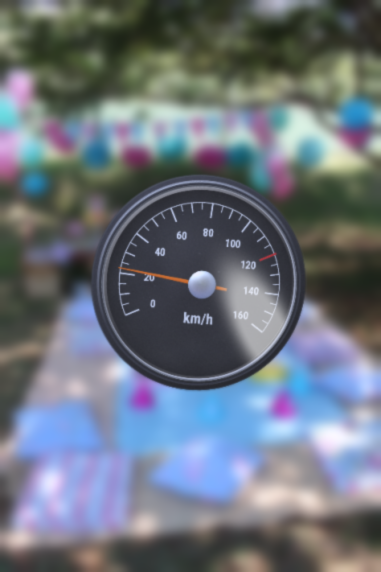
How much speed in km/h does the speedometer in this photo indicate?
22.5 km/h
